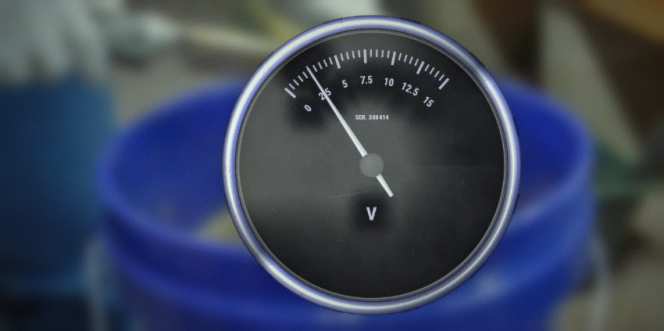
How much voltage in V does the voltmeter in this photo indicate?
2.5 V
